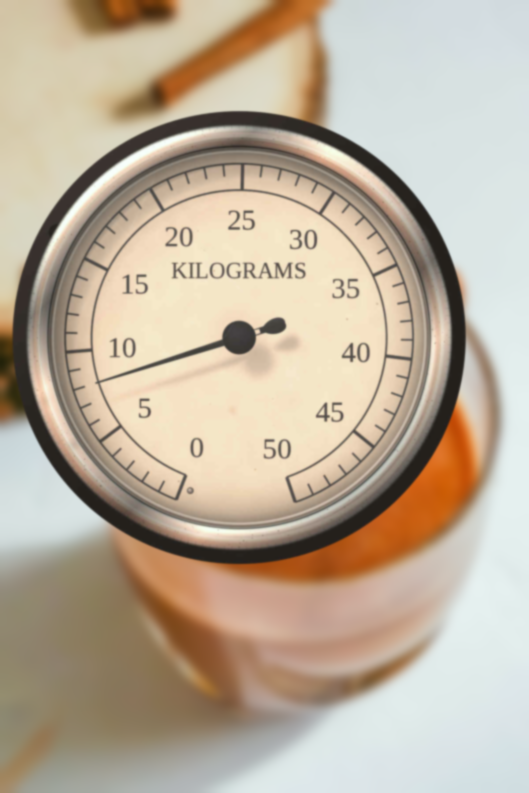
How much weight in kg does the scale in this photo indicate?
8 kg
